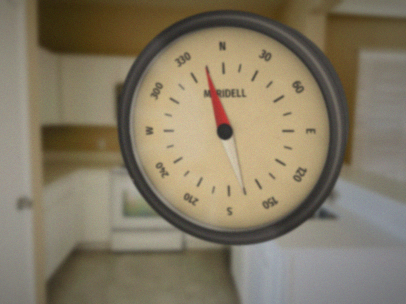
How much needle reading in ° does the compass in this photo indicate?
345 °
